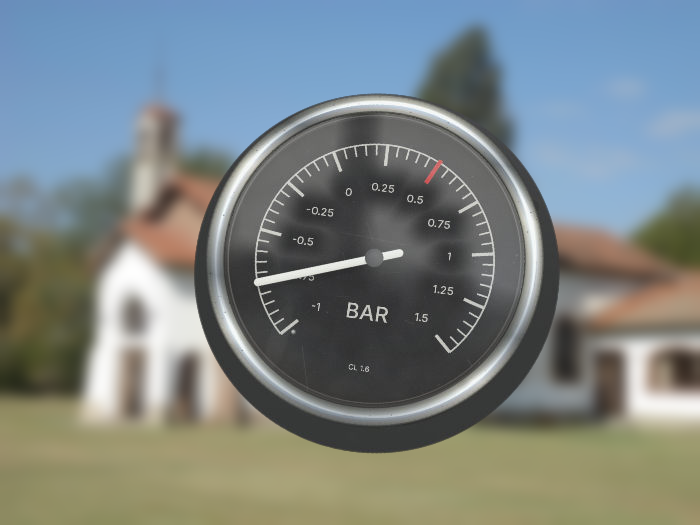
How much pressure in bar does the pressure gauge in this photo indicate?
-0.75 bar
